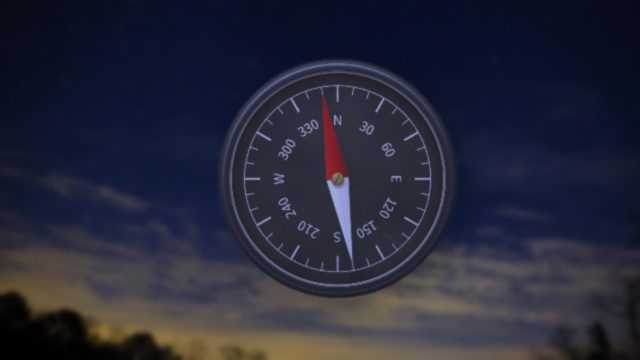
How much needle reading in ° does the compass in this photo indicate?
350 °
